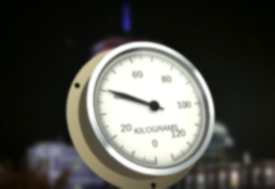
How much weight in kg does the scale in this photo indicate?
40 kg
